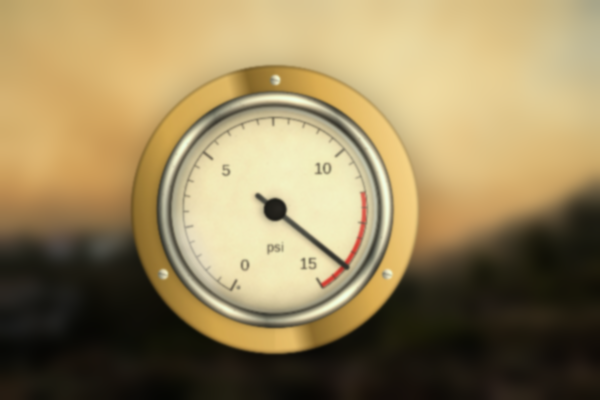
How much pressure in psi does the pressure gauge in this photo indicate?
14 psi
